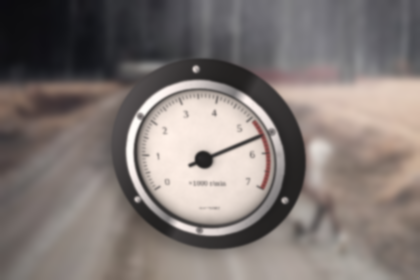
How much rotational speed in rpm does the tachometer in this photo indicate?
5500 rpm
